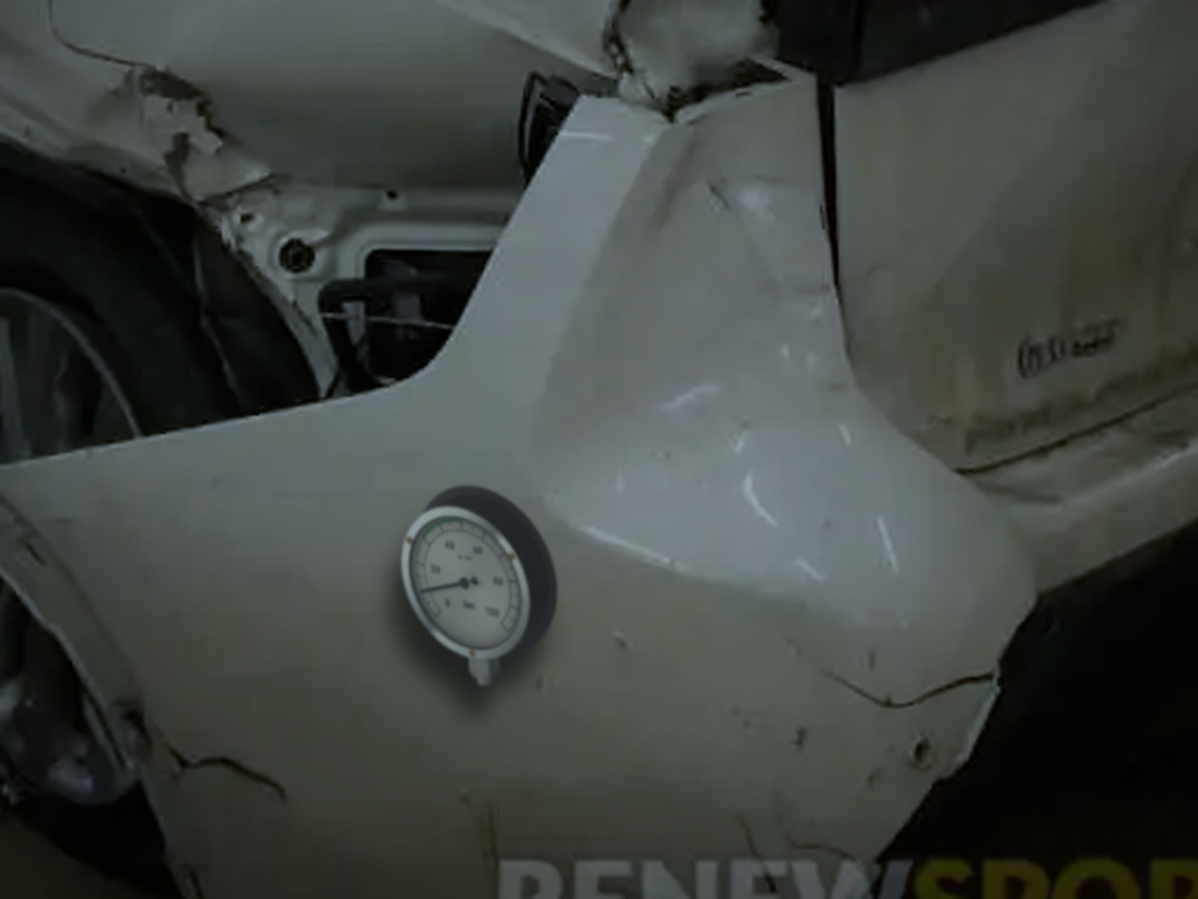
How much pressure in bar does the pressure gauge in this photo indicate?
10 bar
